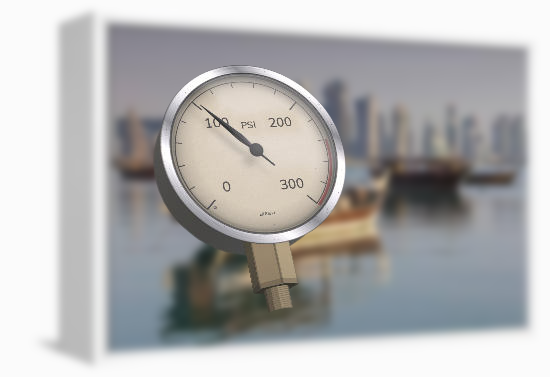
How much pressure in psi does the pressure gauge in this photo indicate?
100 psi
